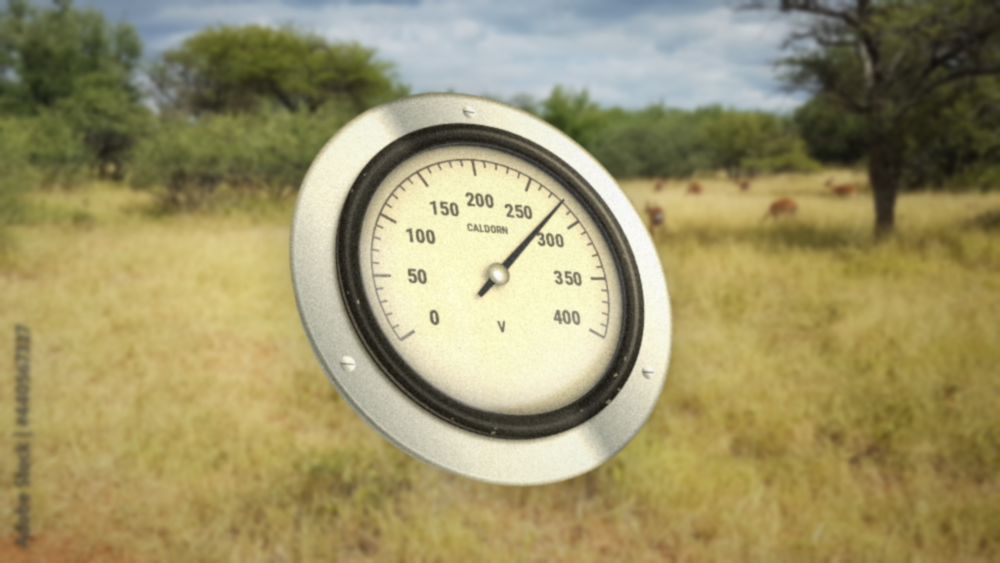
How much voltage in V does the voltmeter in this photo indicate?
280 V
